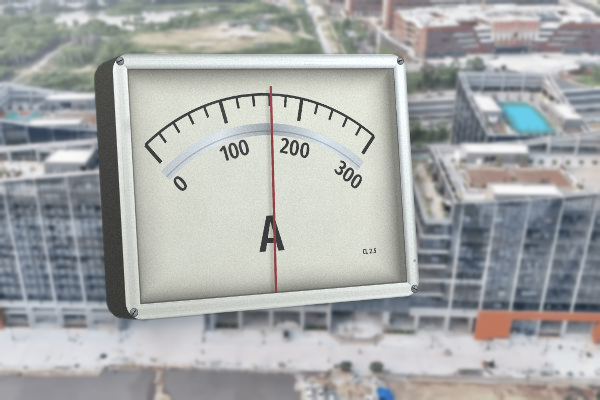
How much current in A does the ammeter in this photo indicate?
160 A
